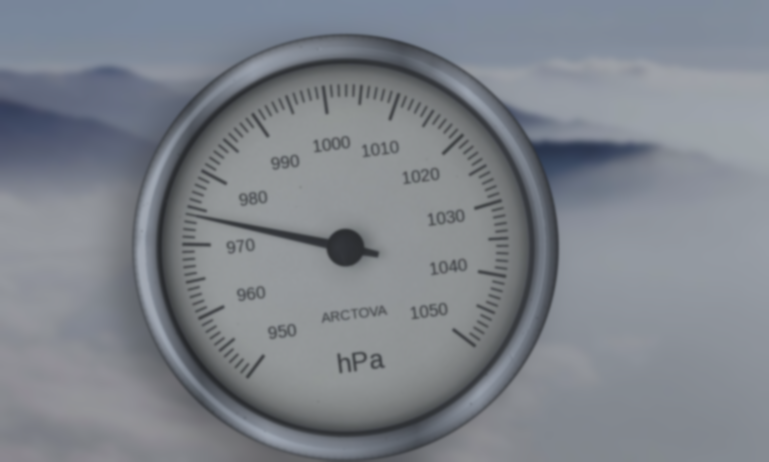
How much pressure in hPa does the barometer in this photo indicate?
974 hPa
